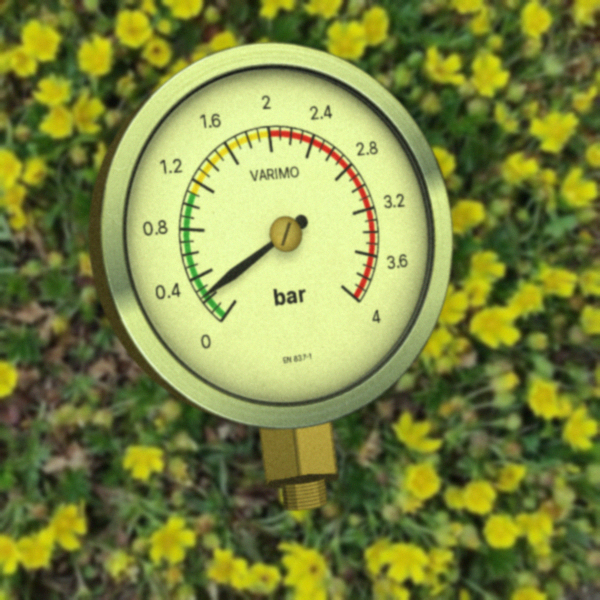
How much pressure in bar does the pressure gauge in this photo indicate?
0.25 bar
